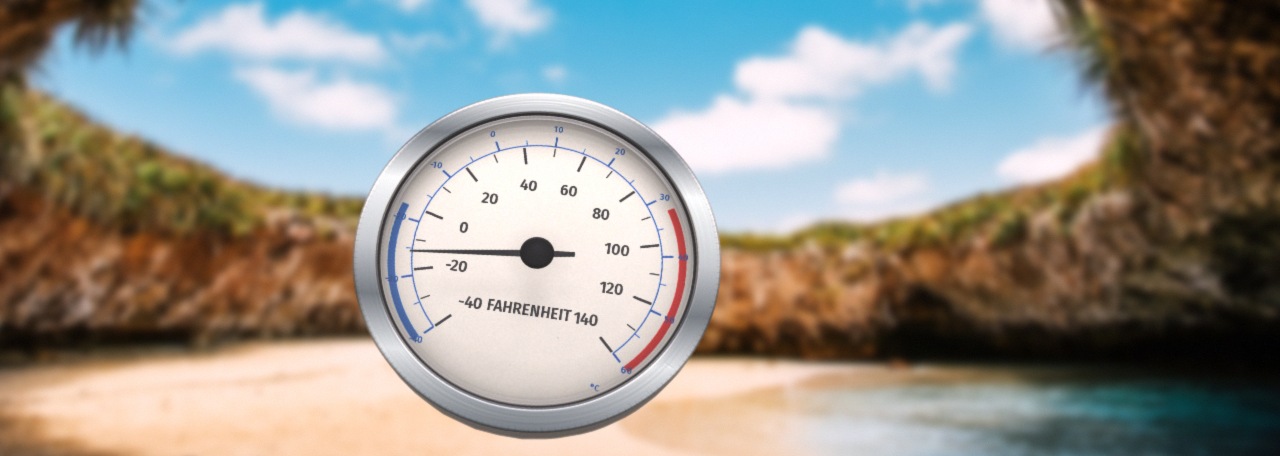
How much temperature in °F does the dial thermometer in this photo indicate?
-15 °F
